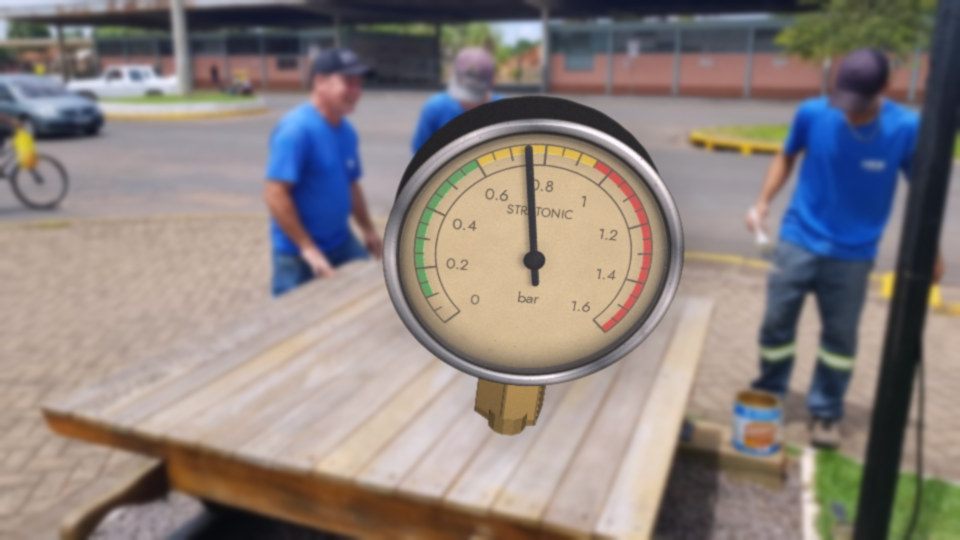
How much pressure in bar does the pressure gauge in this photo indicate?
0.75 bar
